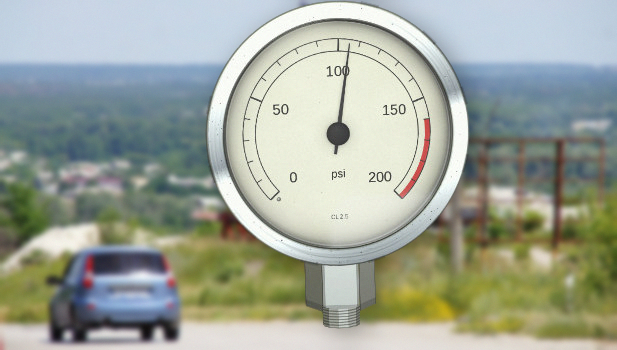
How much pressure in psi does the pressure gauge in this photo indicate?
105 psi
